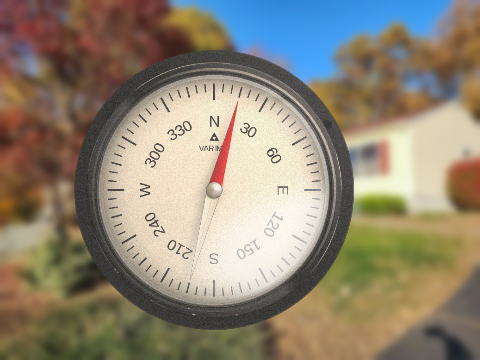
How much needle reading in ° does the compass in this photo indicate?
15 °
